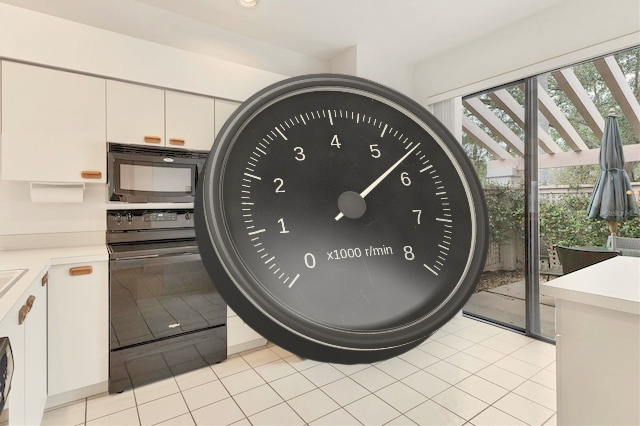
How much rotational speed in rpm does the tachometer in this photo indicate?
5600 rpm
